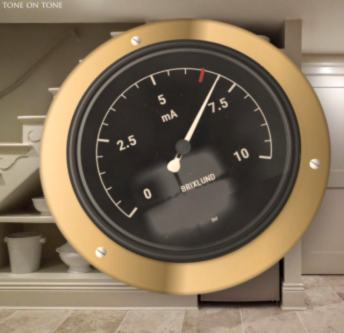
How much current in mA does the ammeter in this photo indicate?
7 mA
